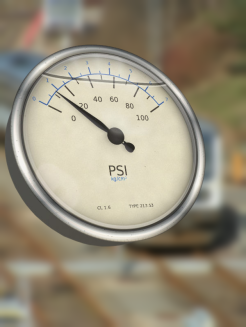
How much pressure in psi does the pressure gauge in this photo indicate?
10 psi
